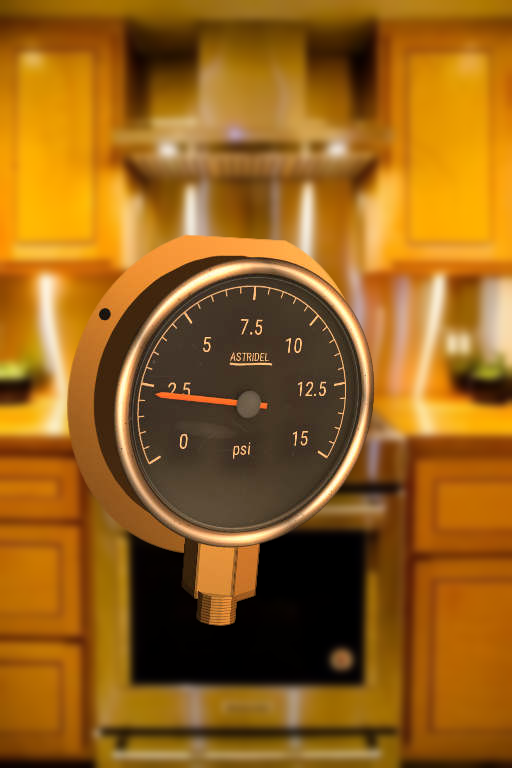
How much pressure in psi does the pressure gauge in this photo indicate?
2.25 psi
